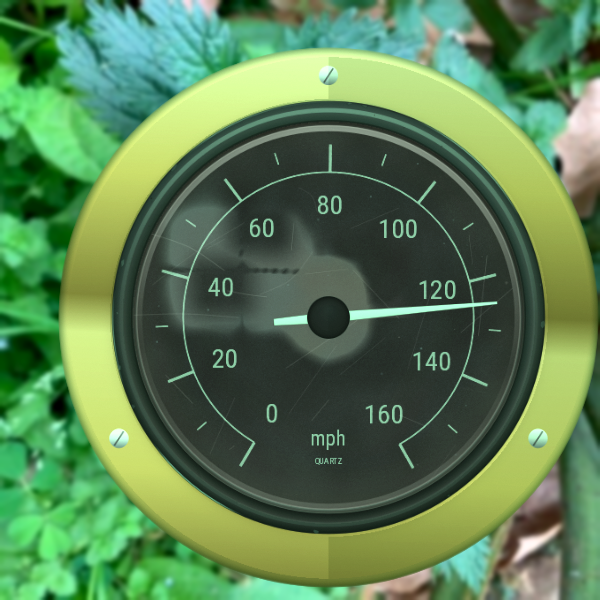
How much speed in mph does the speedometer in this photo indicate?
125 mph
